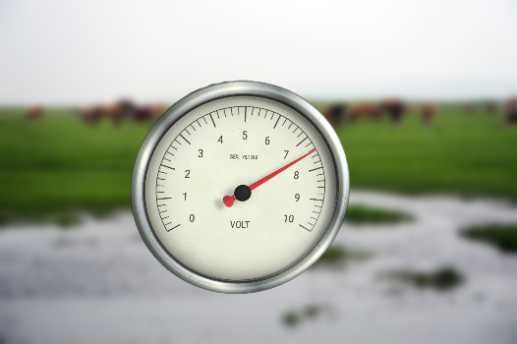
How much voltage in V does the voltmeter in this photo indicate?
7.4 V
